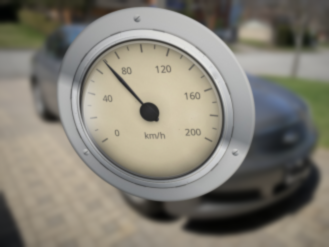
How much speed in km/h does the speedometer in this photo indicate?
70 km/h
